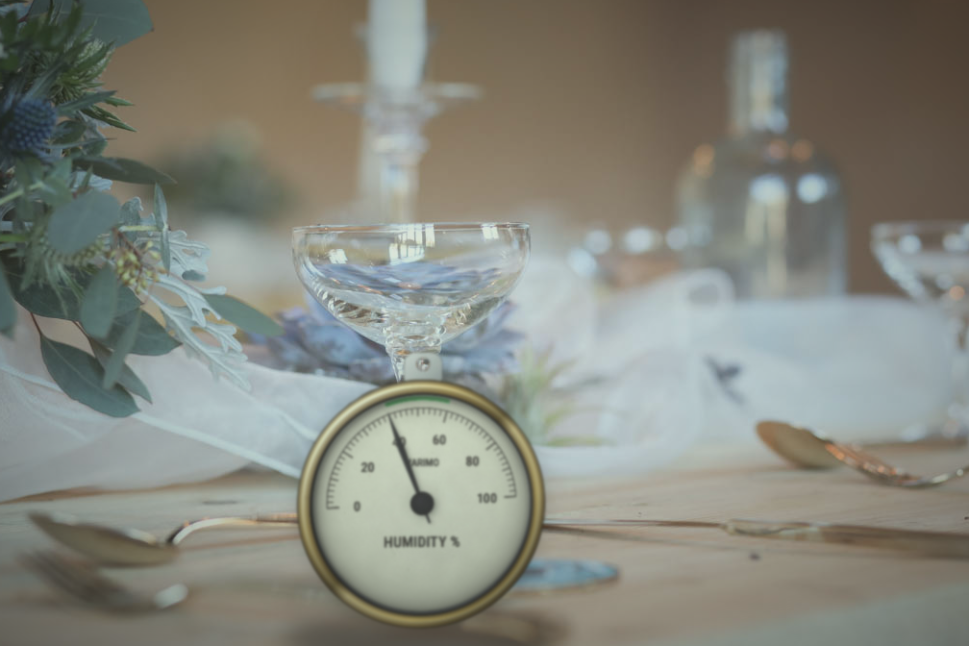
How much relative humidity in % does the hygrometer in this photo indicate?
40 %
